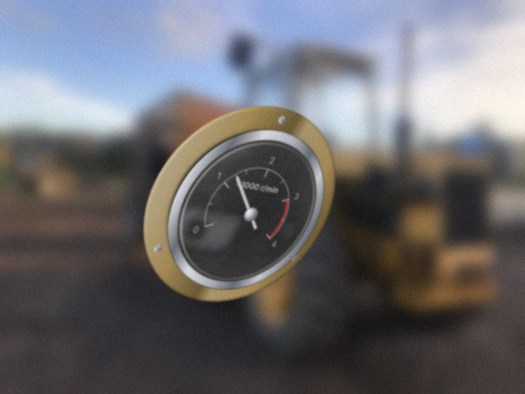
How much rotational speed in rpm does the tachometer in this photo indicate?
1250 rpm
